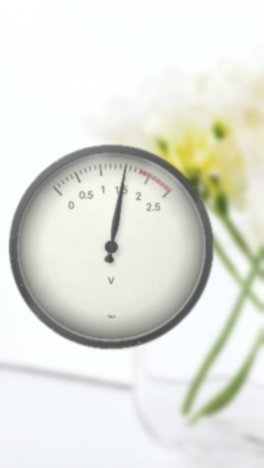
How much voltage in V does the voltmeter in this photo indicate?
1.5 V
